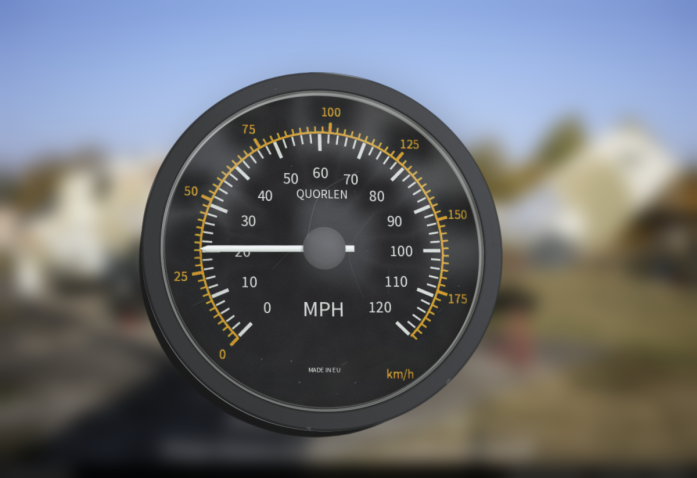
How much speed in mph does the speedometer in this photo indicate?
20 mph
